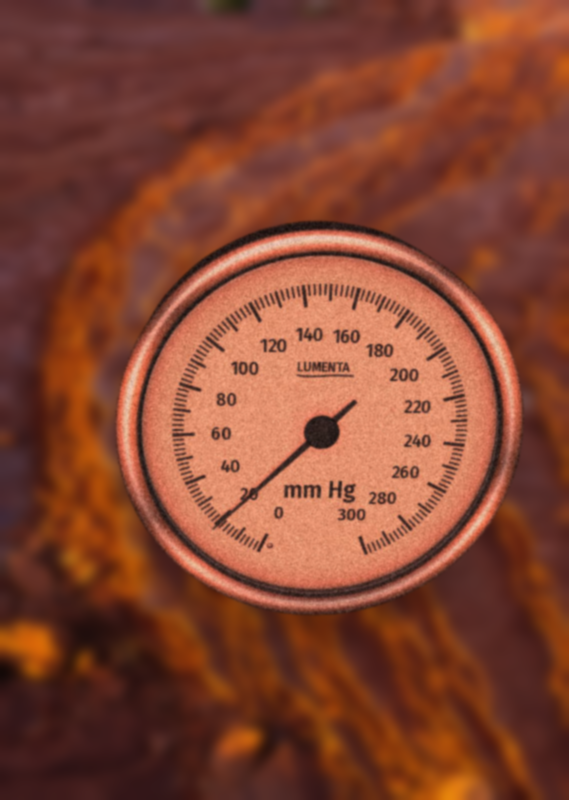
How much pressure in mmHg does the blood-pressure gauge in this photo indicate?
20 mmHg
